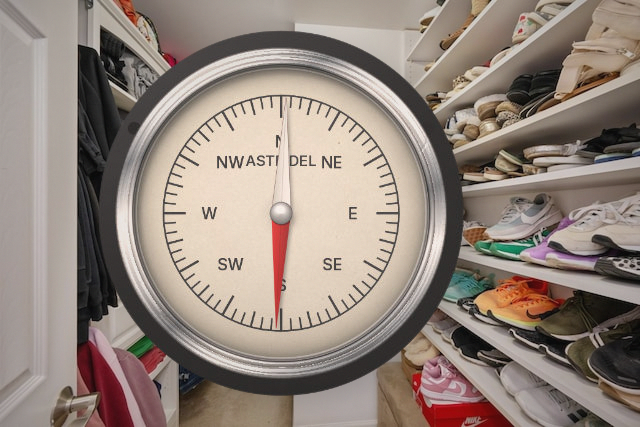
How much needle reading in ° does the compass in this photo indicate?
182.5 °
